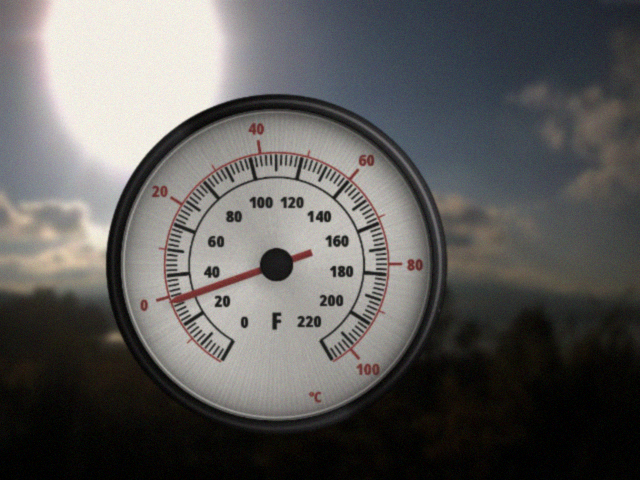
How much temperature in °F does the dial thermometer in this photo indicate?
30 °F
